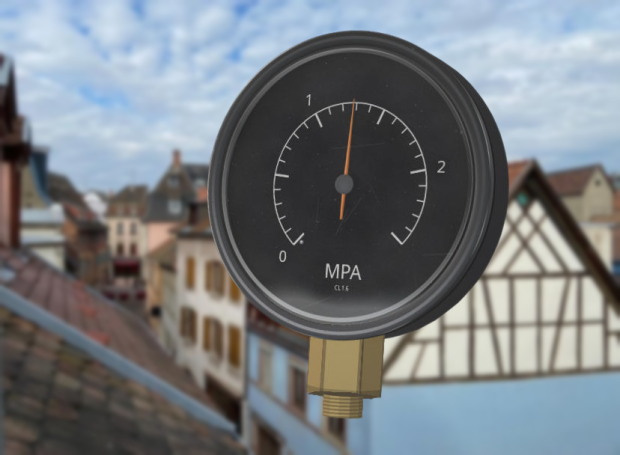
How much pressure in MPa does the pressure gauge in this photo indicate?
1.3 MPa
